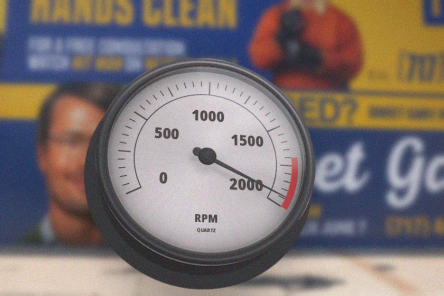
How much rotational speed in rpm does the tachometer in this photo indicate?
1950 rpm
